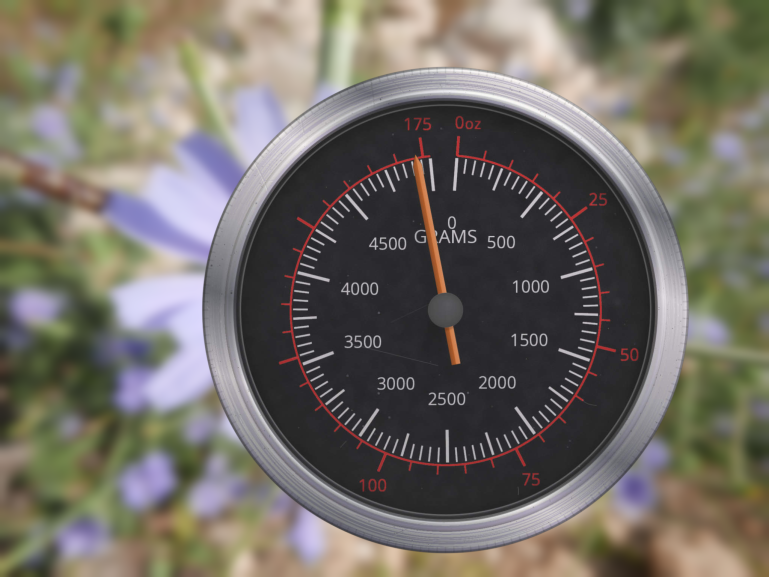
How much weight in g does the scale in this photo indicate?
4925 g
